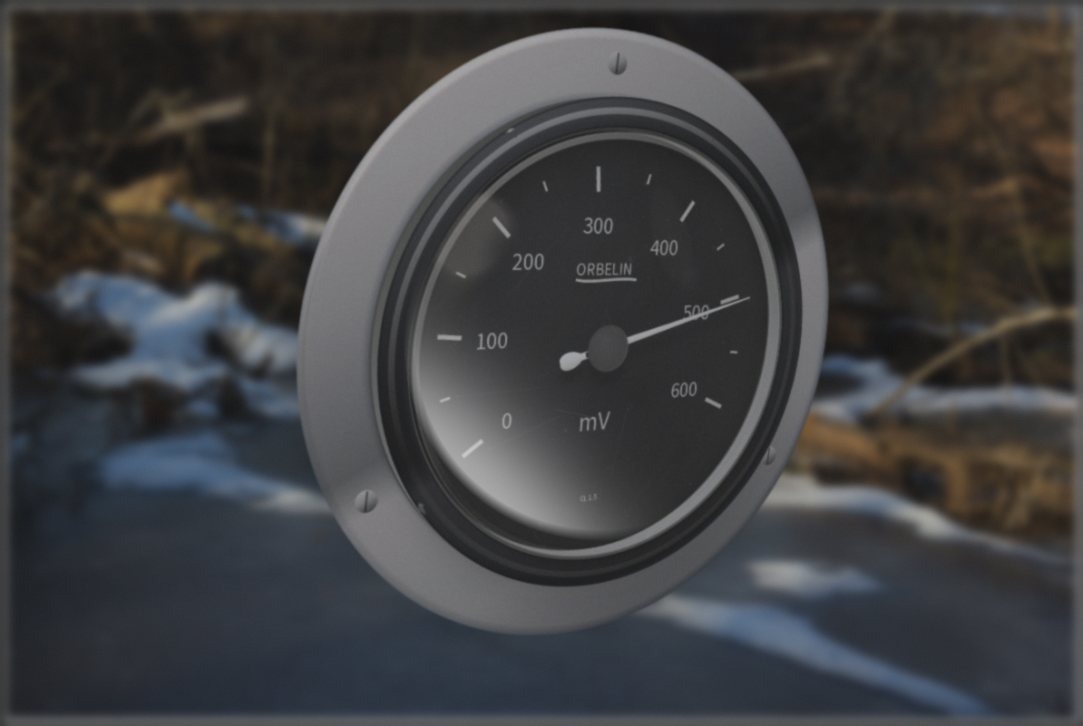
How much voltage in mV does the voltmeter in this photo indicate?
500 mV
